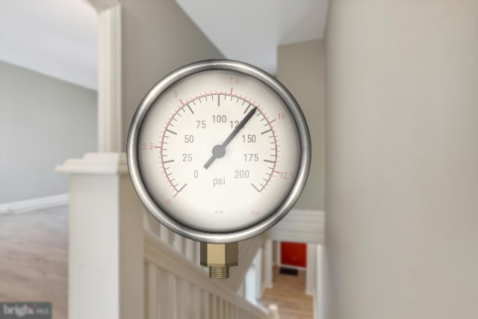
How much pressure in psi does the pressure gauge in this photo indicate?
130 psi
